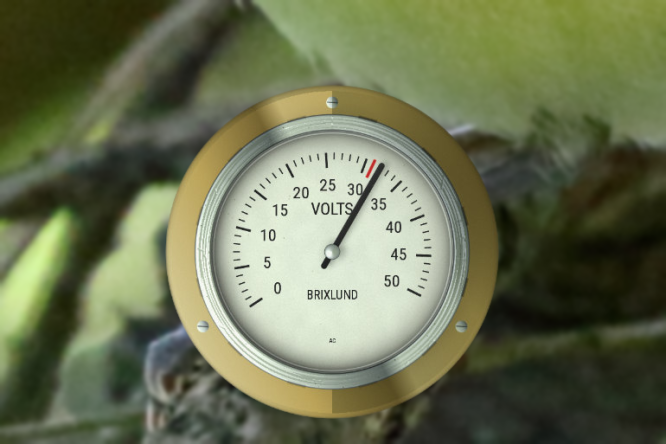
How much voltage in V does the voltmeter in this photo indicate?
32 V
